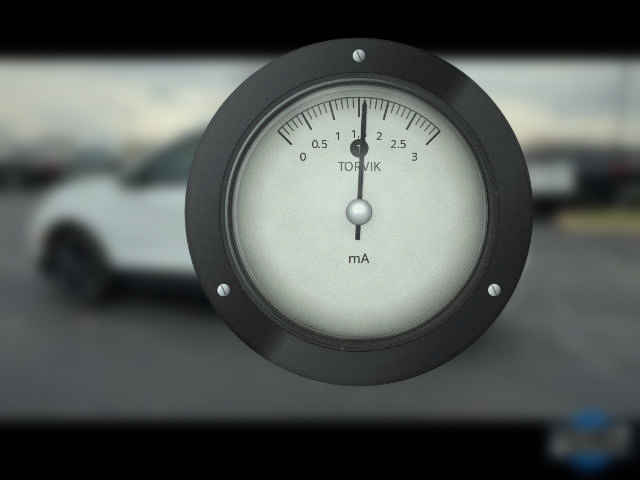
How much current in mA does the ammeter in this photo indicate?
1.6 mA
